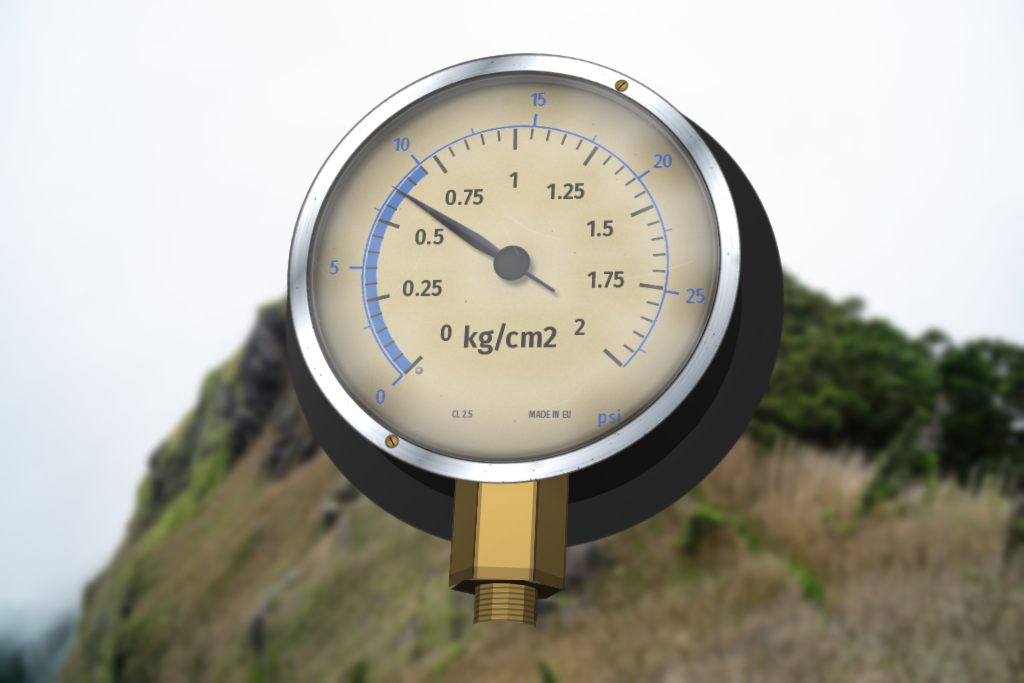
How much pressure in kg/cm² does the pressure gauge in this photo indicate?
0.6 kg/cm²
